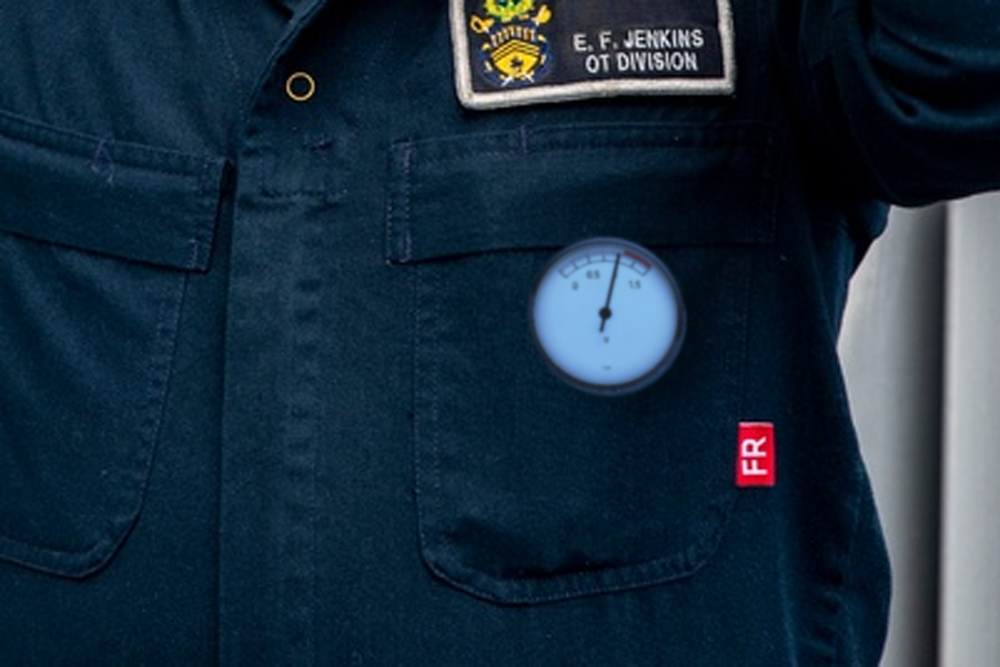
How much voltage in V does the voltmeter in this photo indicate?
1 V
